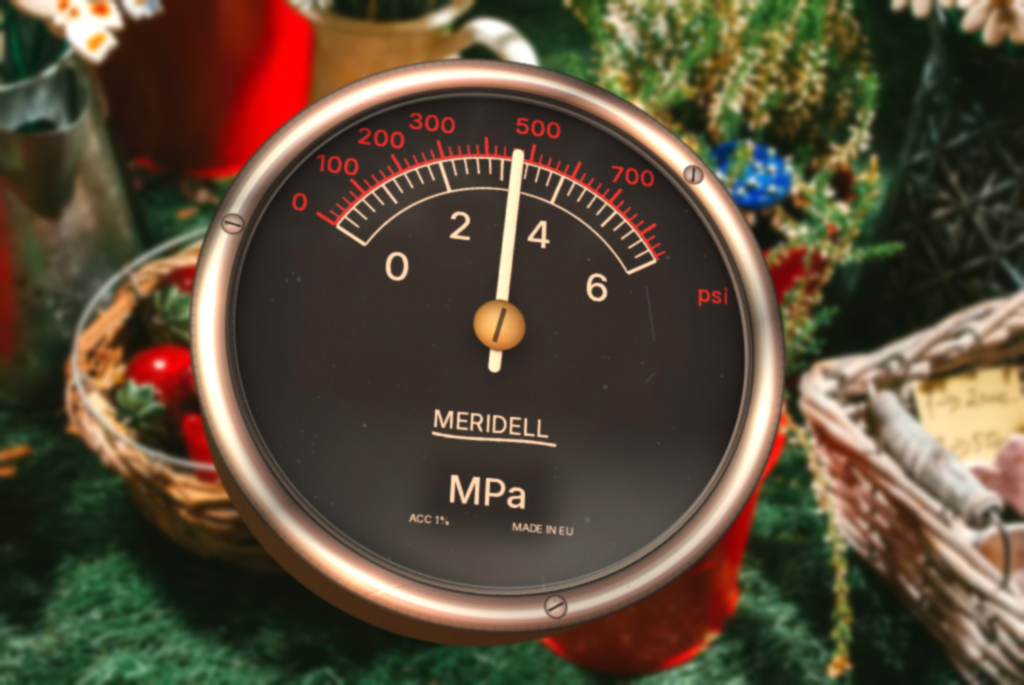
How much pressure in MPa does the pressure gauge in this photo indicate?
3.2 MPa
